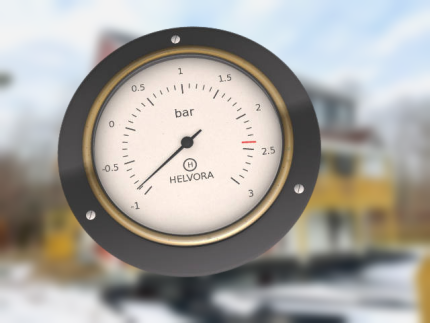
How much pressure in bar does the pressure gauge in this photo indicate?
-0.9 bar
